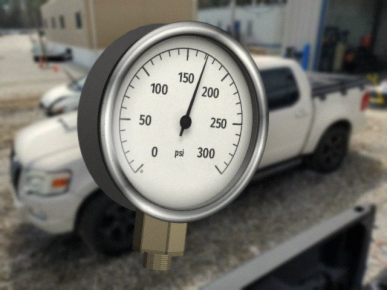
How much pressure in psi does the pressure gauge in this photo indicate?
170 psi
